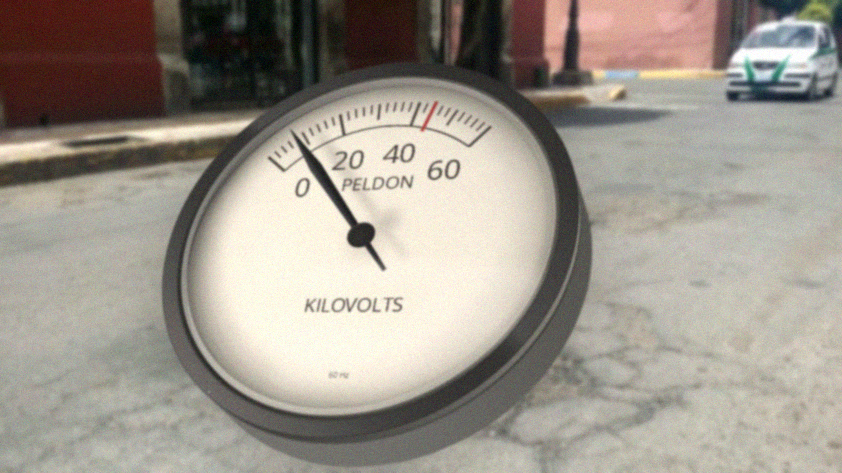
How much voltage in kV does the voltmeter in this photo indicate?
8 kV
